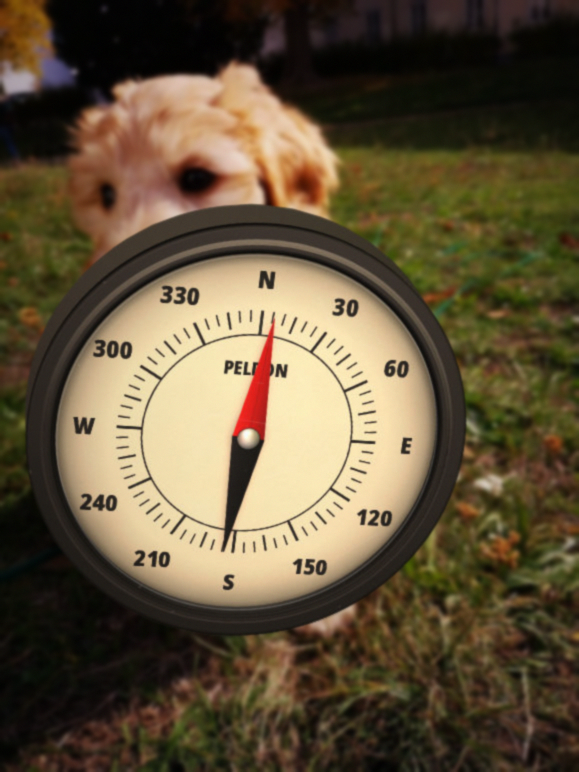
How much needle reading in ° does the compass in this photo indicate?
5 °
